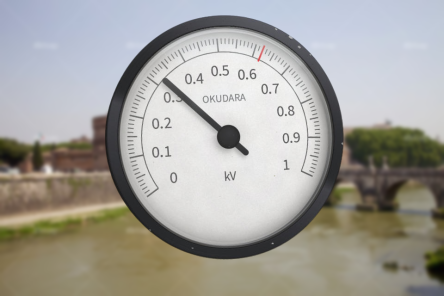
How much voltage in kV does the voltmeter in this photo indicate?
0.32 kV
